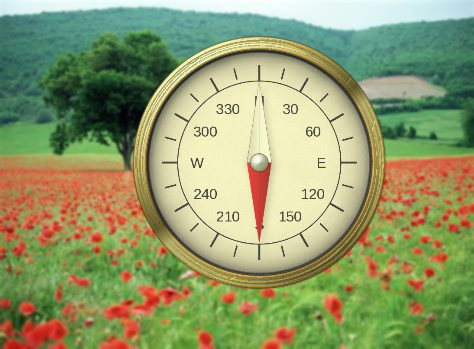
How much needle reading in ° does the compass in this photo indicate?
180 °
